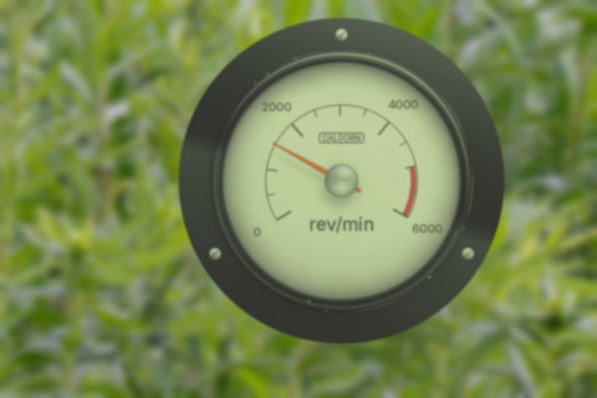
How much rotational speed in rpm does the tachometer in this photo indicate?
1500 rpm
